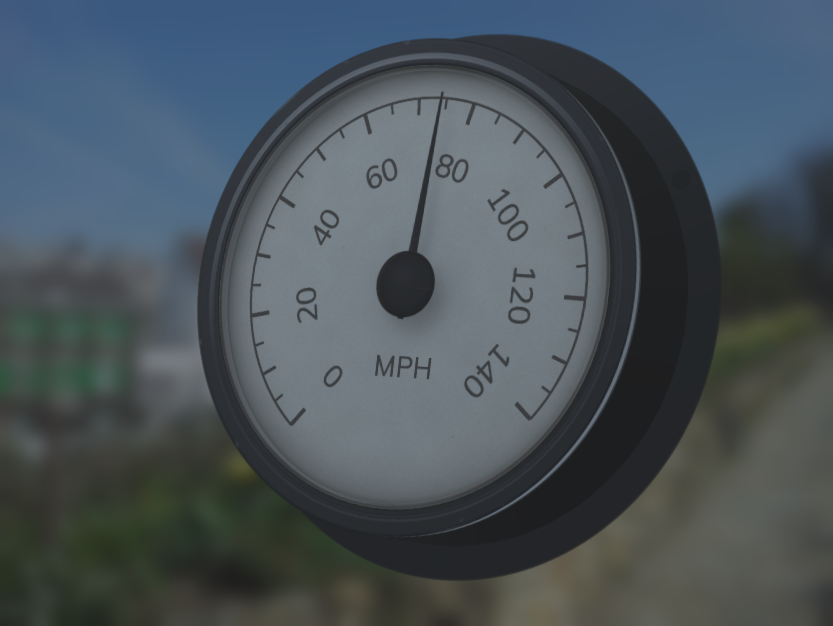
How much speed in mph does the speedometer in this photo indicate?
75 mph
